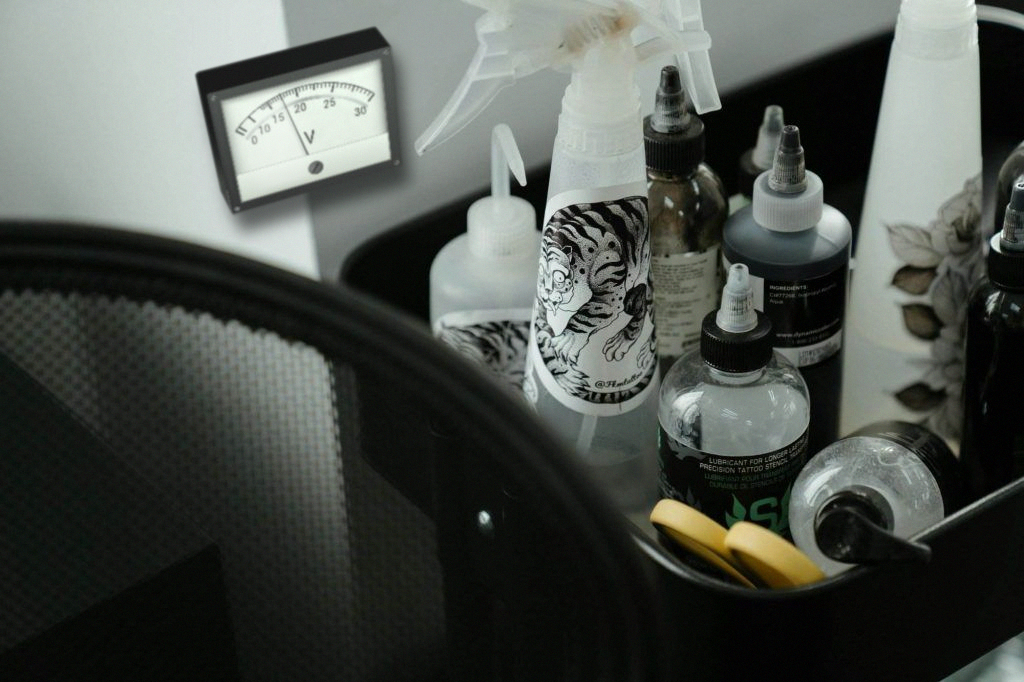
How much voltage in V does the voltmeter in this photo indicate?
17.5 V
